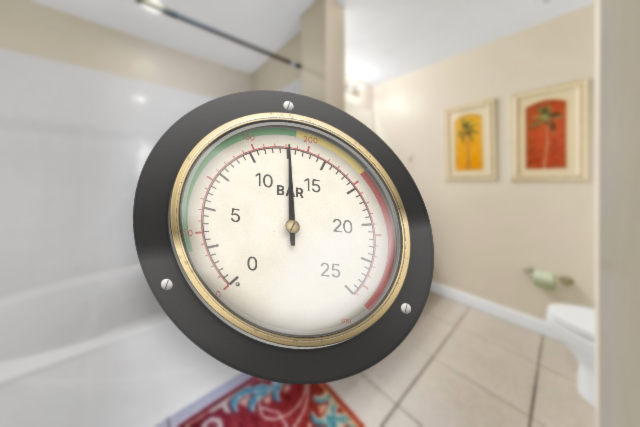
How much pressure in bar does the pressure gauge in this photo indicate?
12.5 bar
